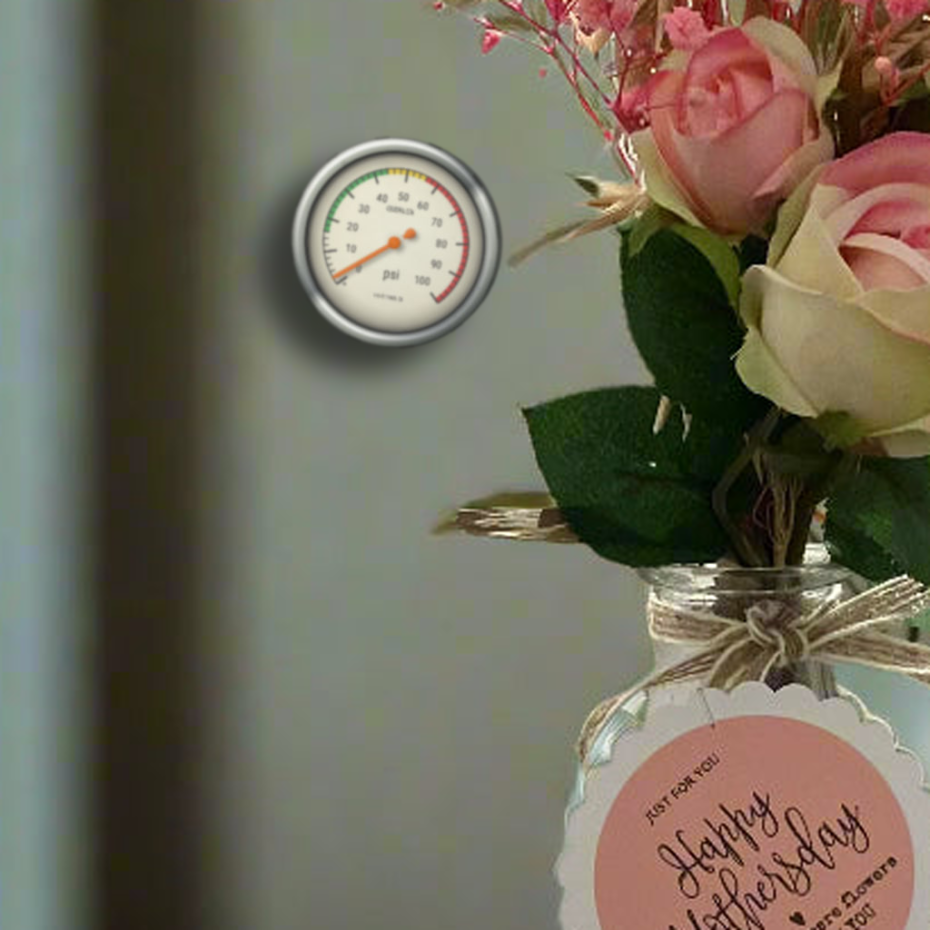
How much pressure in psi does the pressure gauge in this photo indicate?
2 psi
